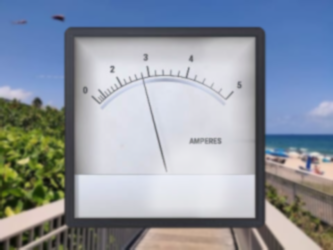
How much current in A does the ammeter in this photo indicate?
2.8 A
